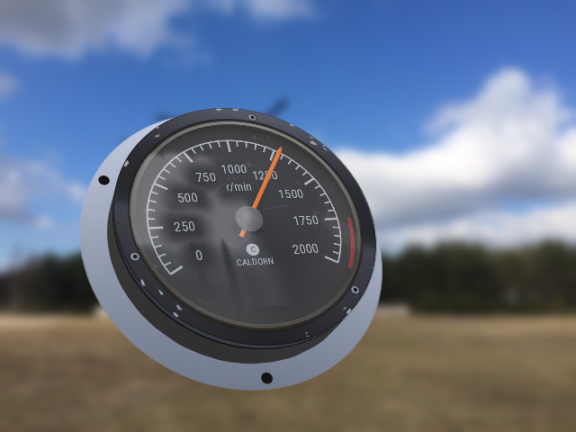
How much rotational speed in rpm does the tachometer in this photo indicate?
1275 rpm
